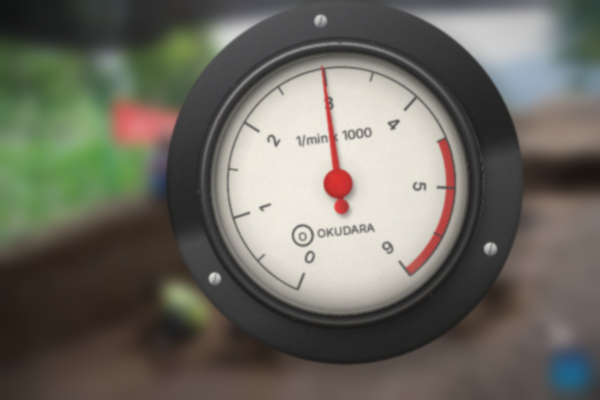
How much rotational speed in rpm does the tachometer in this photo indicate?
3000 rpm
